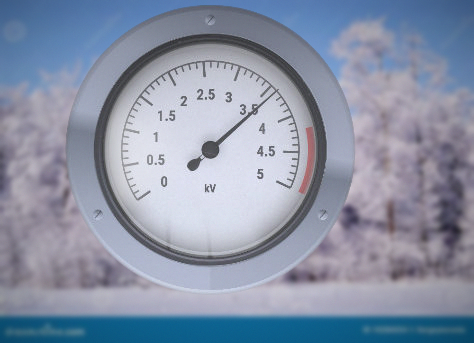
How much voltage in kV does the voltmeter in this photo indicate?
3.6 kV
